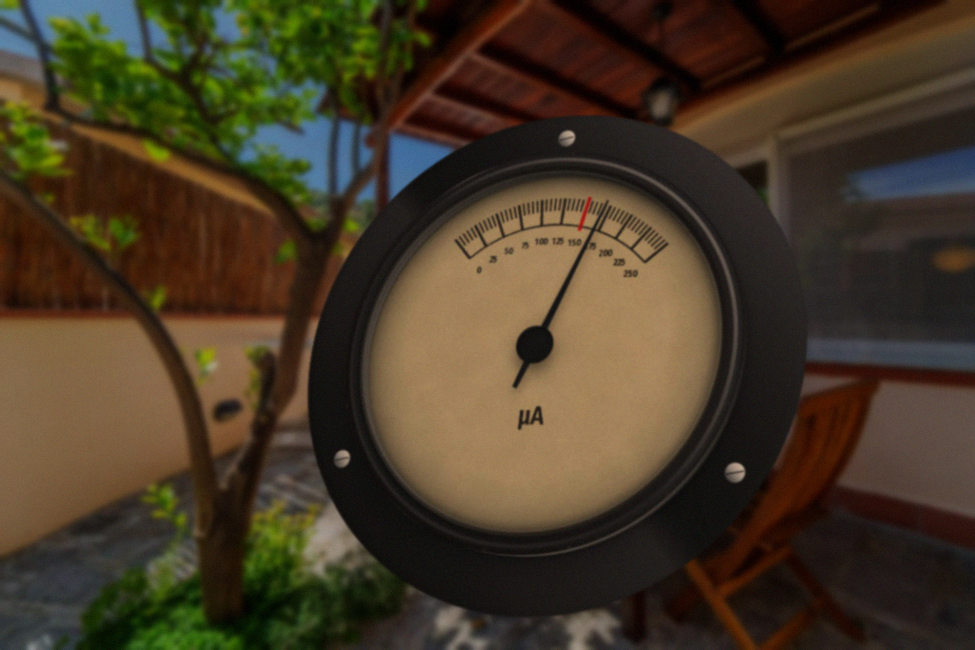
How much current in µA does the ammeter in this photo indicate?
175 µA
